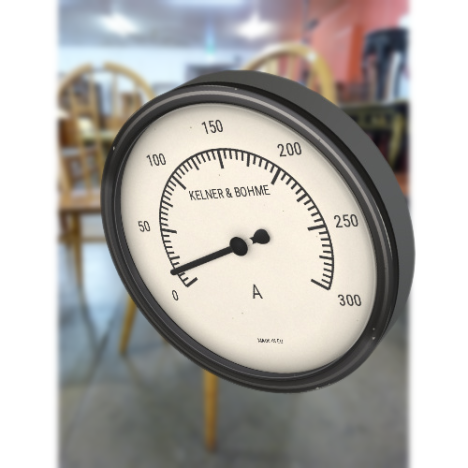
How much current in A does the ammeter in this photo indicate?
15 A
